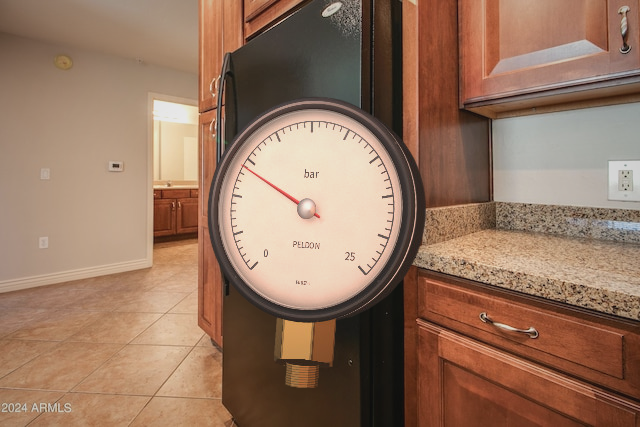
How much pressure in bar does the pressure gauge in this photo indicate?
7 bar
